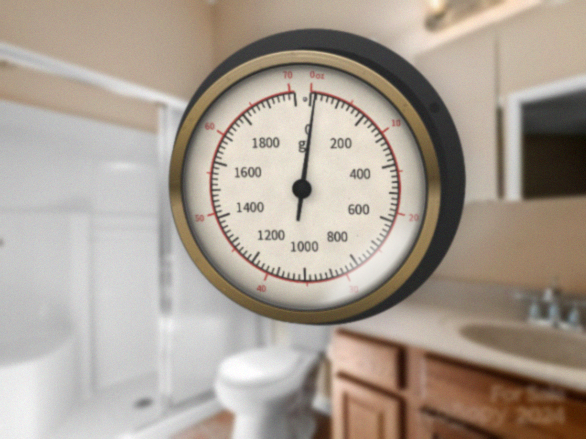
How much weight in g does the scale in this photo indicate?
20 g
